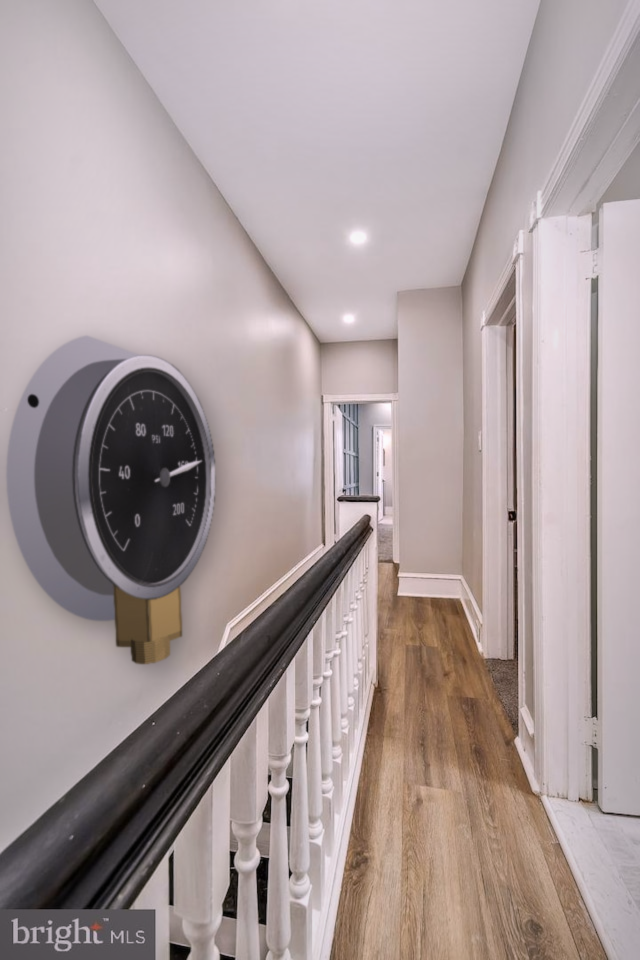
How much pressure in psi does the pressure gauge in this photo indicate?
160 psi
